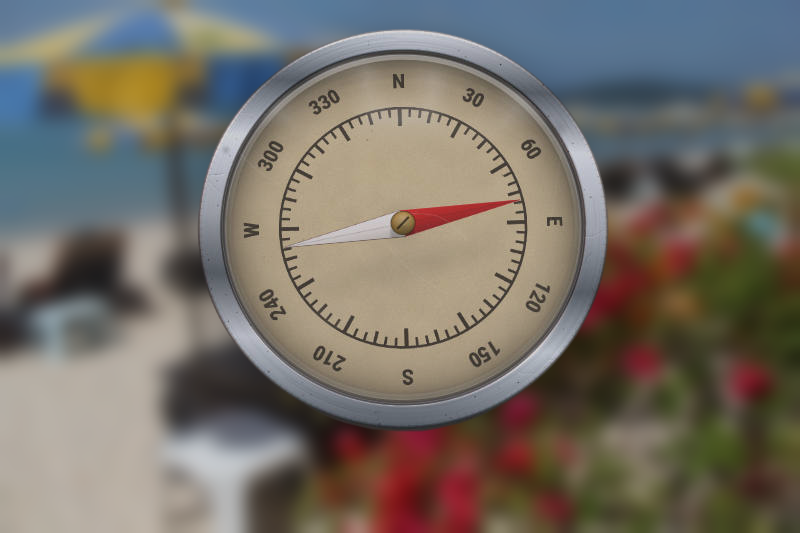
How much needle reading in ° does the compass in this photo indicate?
80 °
